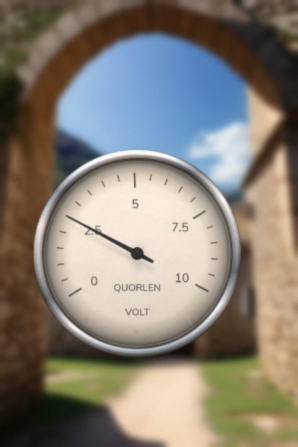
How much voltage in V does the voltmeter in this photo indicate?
2.5 V
